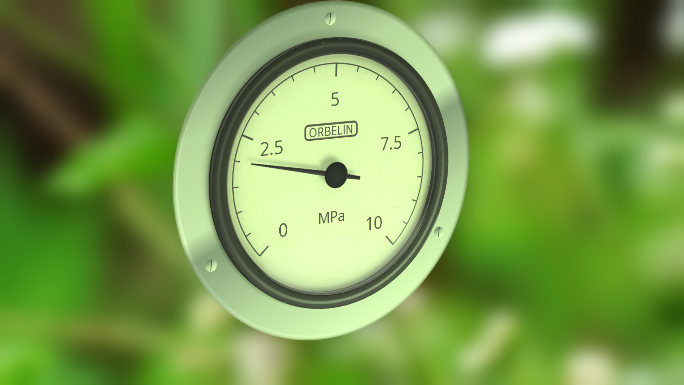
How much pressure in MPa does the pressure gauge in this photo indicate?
2 MPa
